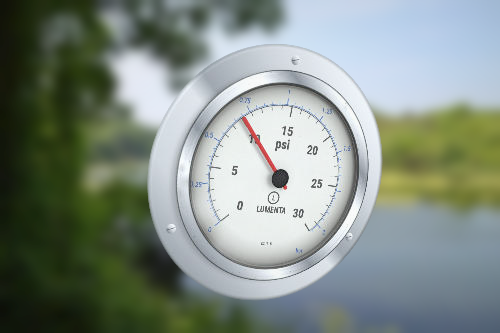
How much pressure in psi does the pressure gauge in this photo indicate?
10 psi
